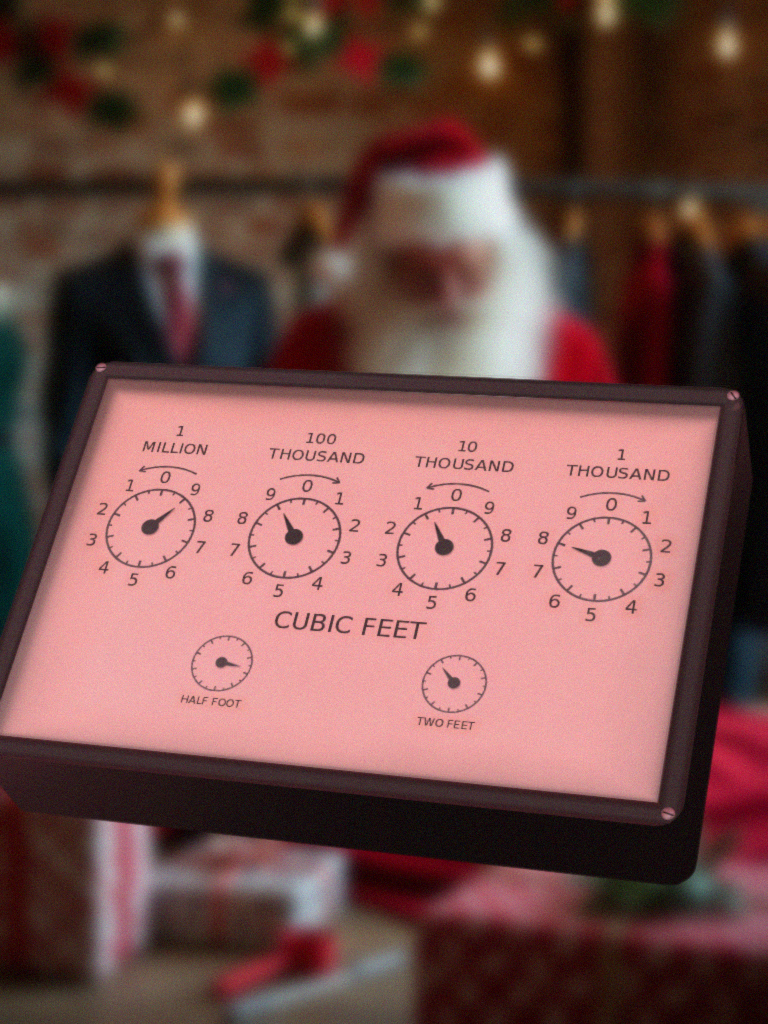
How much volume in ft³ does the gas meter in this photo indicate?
890800 ft³
